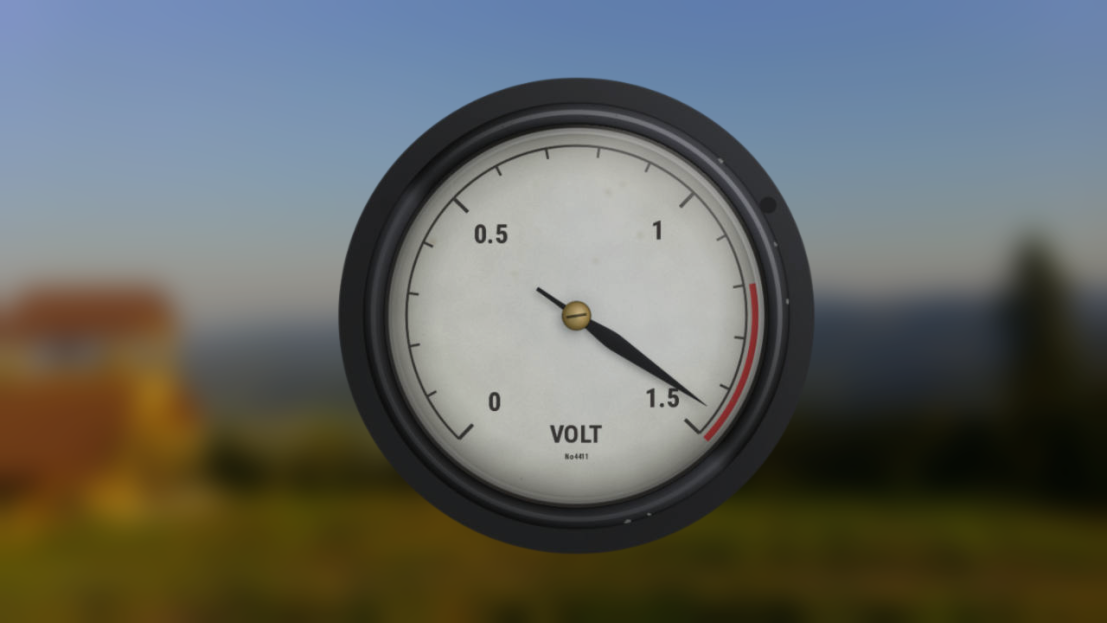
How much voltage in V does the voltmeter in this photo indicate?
1.45 V
